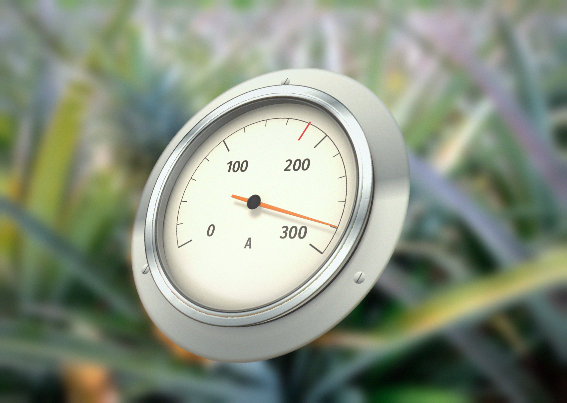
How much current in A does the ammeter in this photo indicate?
280 A
